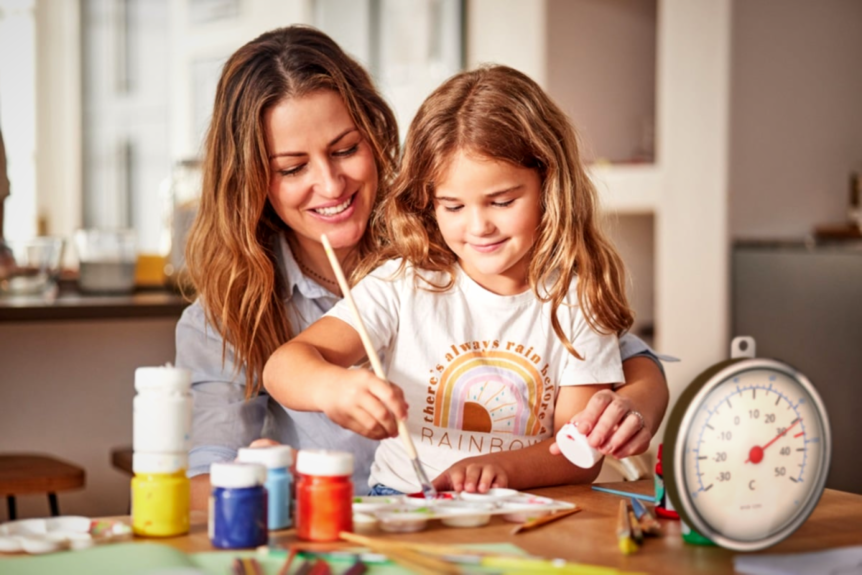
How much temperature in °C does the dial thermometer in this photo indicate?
30 °C
